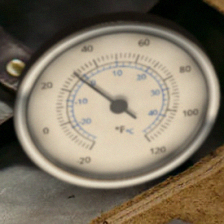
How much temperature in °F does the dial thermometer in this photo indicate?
30 °F
